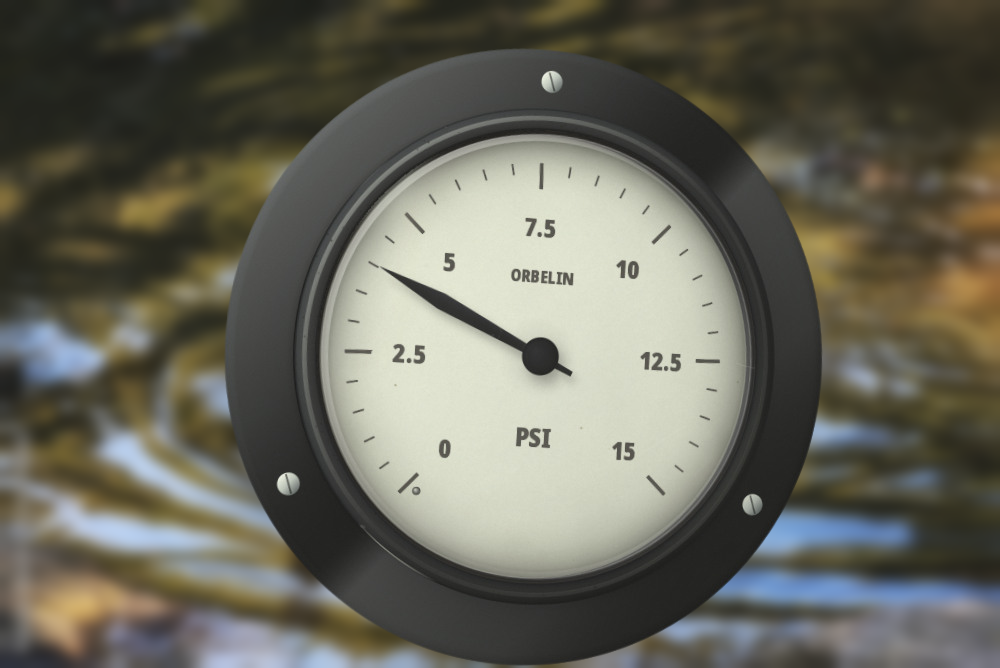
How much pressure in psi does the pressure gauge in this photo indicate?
4 psi
